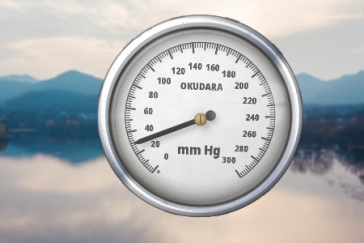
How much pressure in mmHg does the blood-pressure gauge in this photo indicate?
30 mmHg
